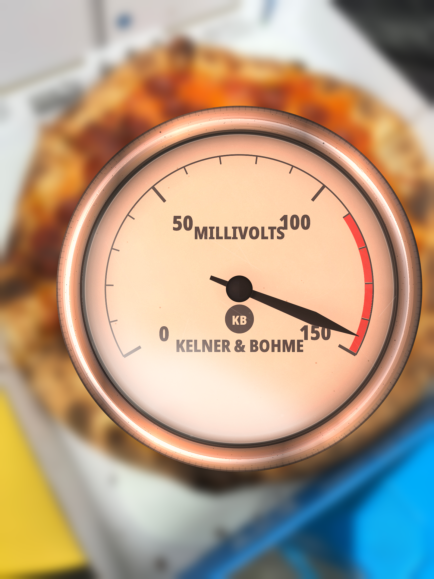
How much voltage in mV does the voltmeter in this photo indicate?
145 mV
